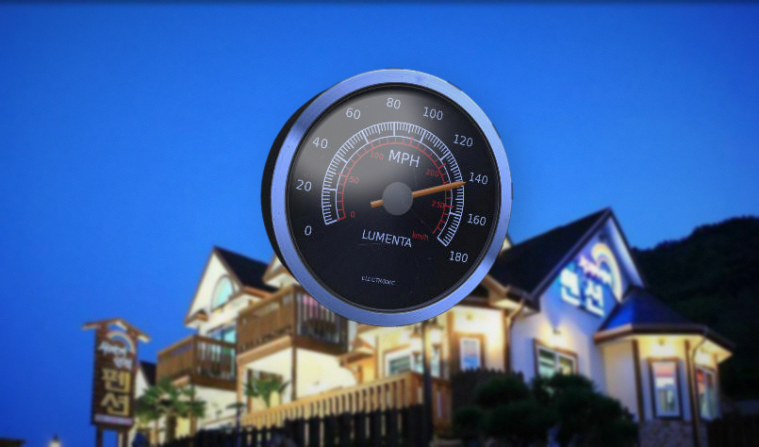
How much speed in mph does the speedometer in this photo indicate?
140 mph
